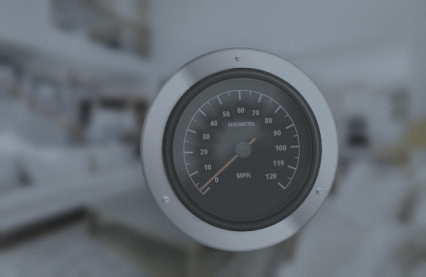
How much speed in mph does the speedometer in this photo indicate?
2.5 mph
